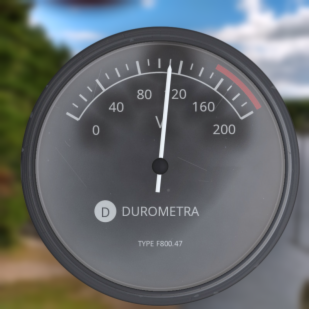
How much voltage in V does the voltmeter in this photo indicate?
110 V
